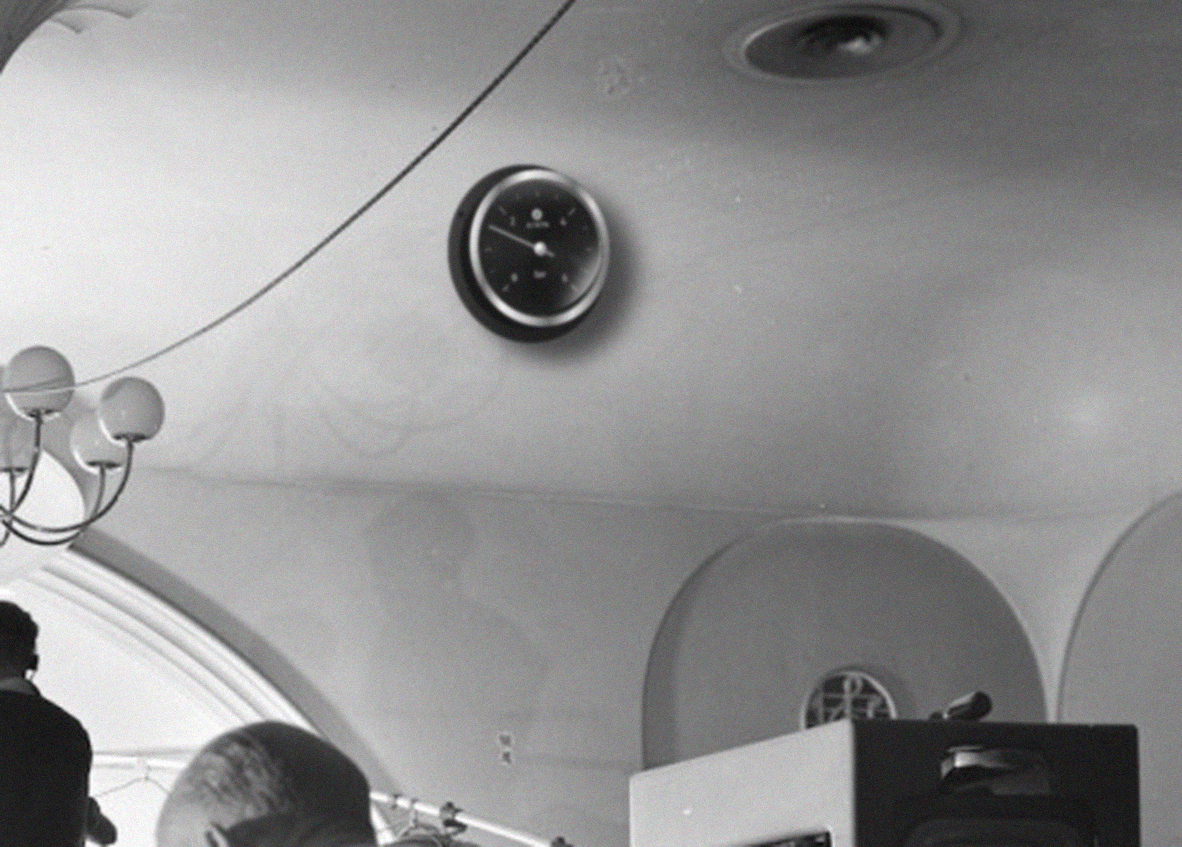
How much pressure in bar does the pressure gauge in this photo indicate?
1.5 bar
